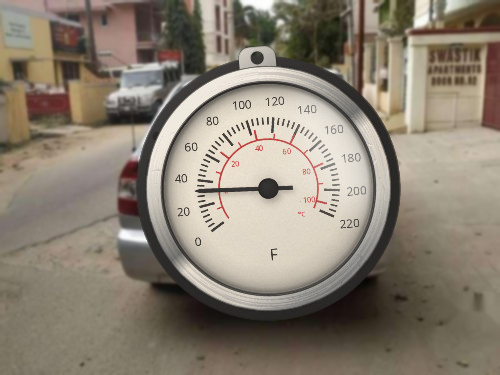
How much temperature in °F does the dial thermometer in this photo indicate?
32 °F
